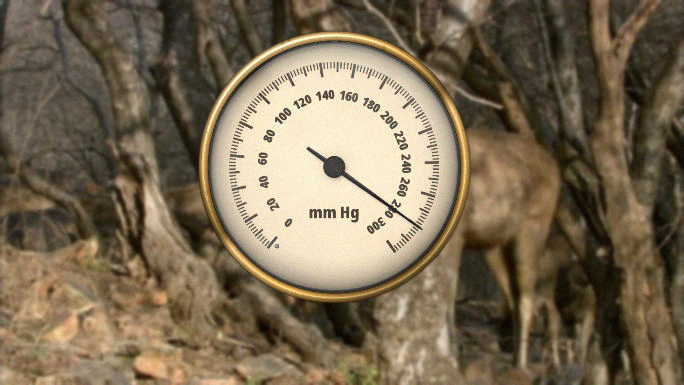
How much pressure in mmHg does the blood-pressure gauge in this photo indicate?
280 mmHg
